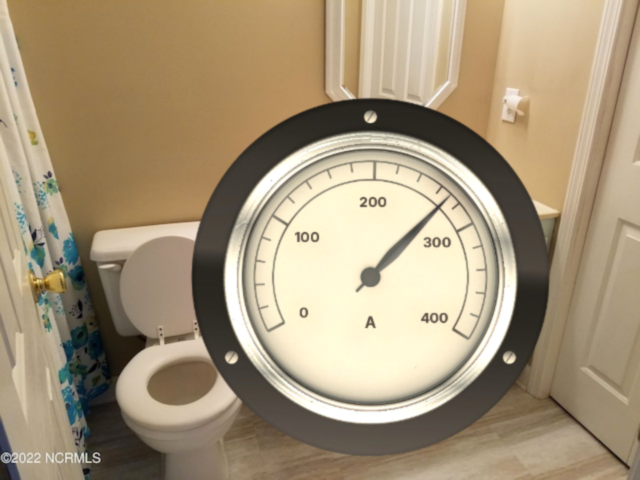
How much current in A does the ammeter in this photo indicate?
270 A
